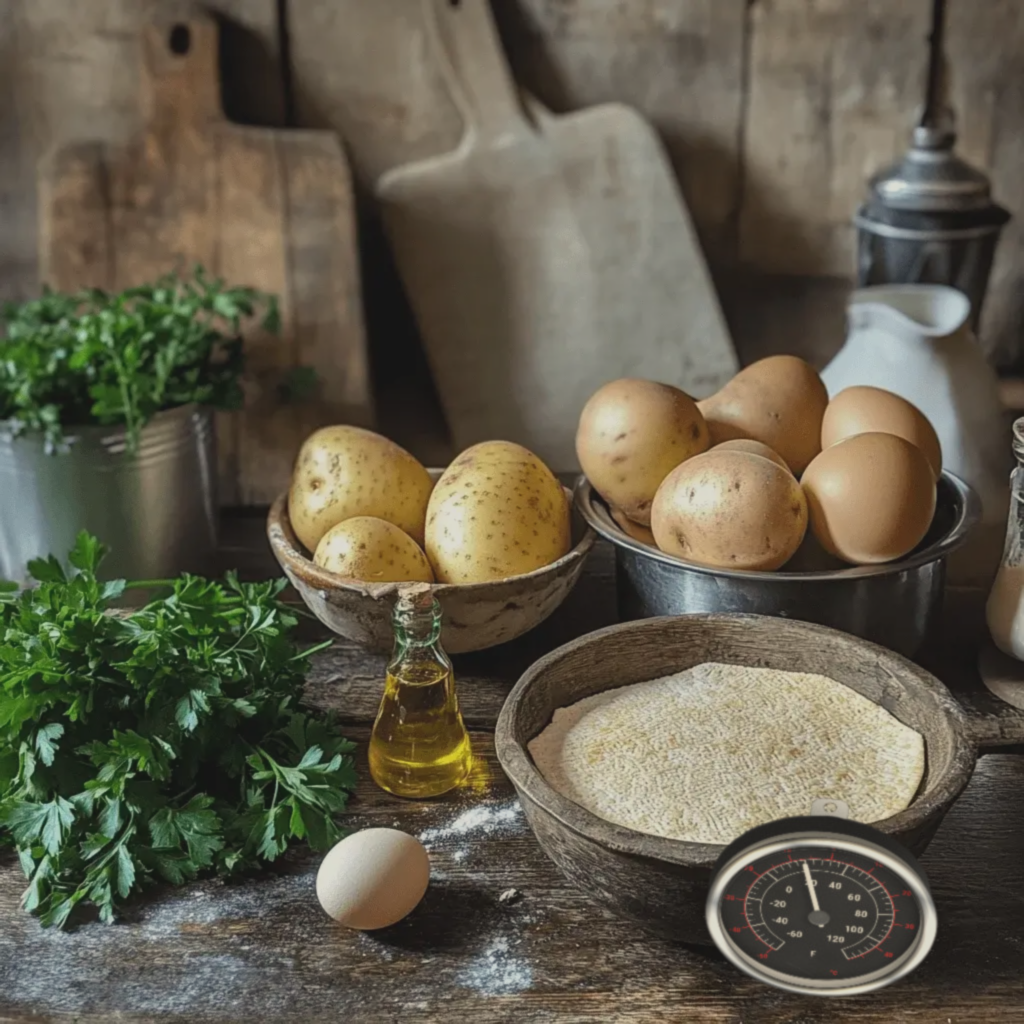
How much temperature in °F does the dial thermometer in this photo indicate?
20 °F
